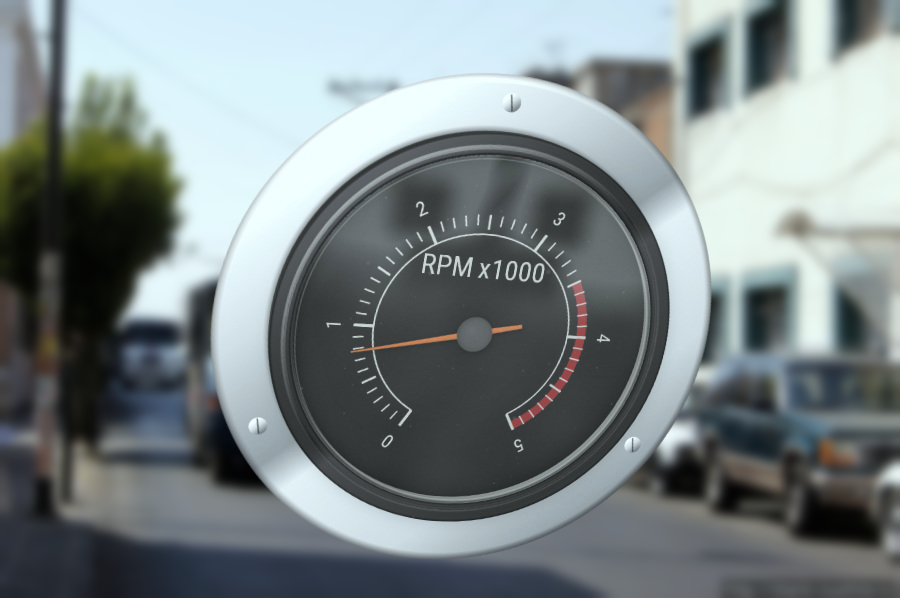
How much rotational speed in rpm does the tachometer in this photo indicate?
800 rpm
